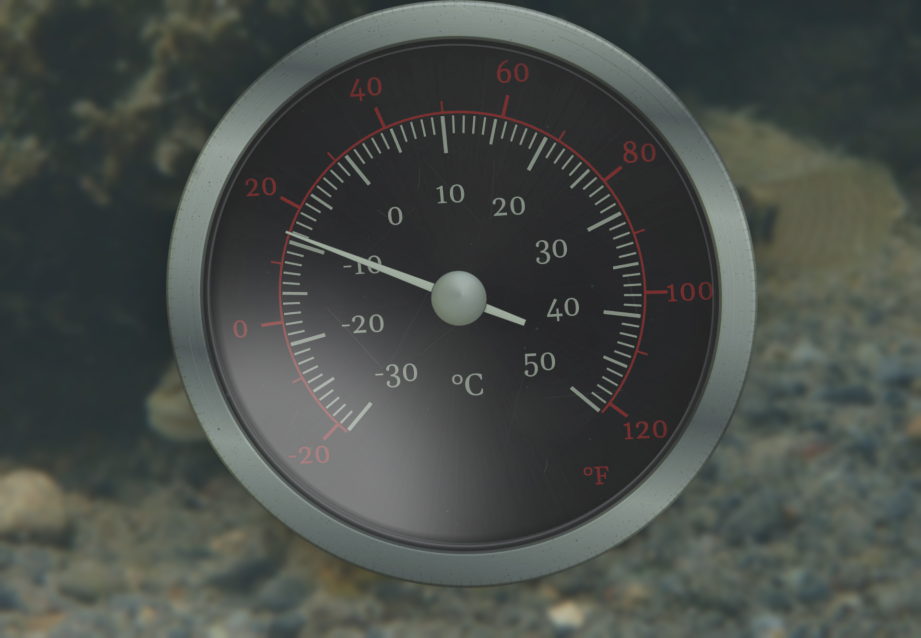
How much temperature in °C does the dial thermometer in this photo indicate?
-9 °C
